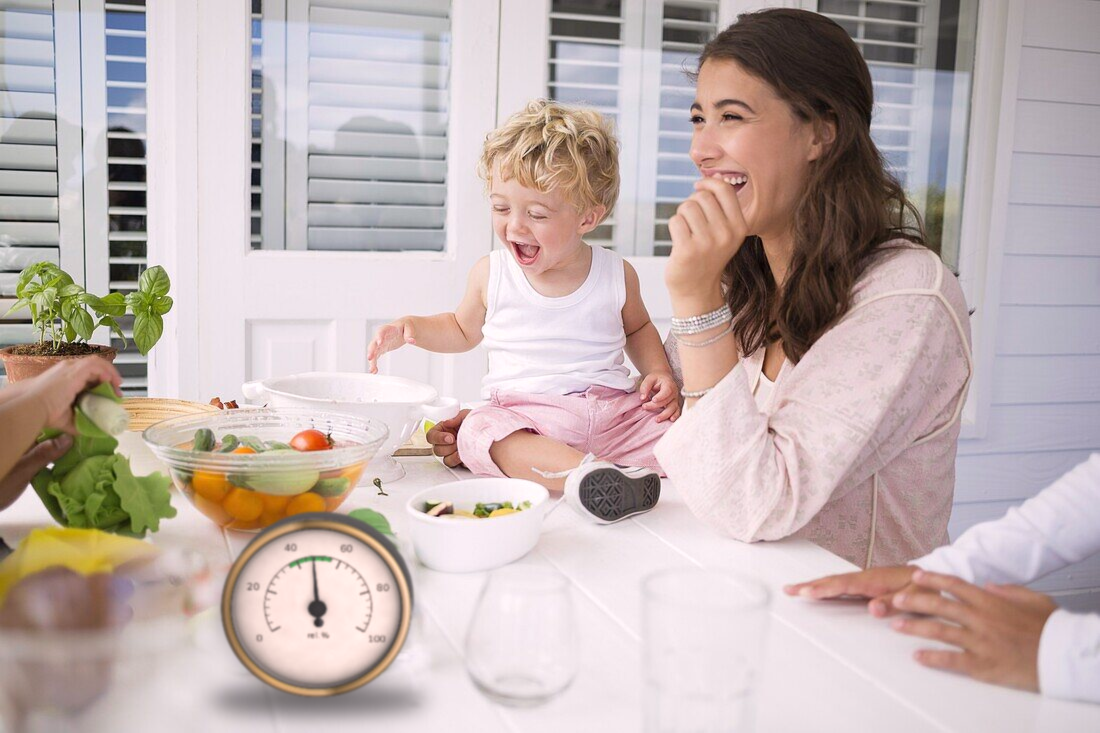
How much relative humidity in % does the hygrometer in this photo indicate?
48 %
